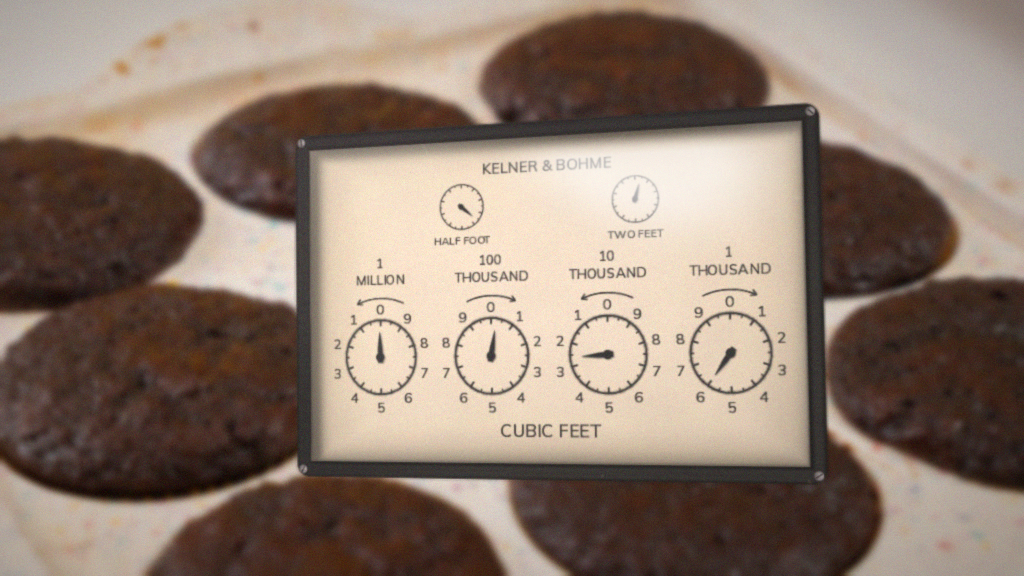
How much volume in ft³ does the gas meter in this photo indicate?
2600 ft³
